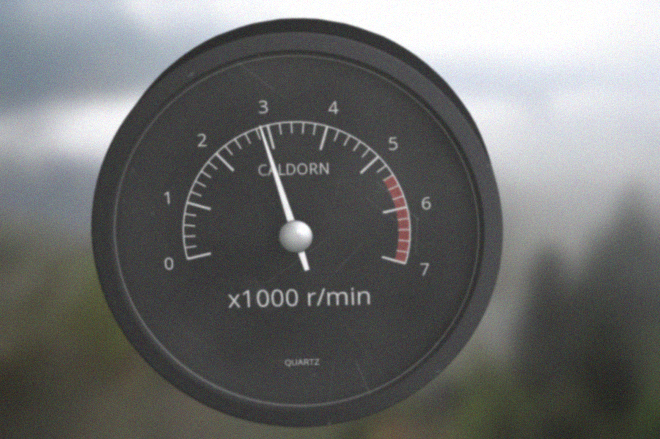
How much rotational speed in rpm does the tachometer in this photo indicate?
2900 rpm
